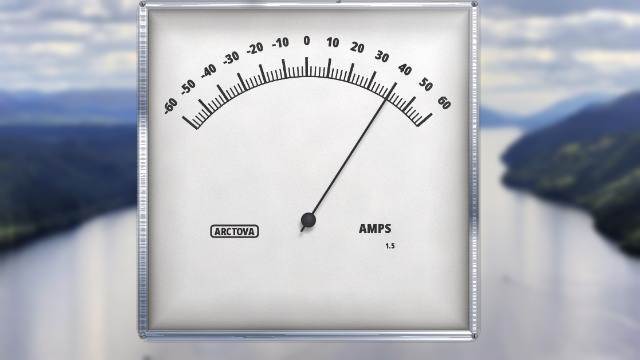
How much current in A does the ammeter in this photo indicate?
40 A
